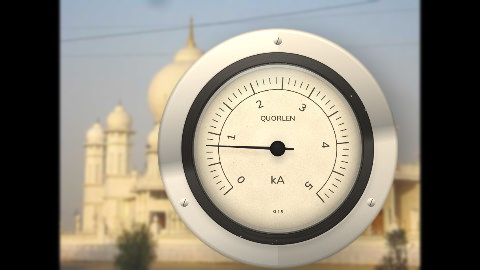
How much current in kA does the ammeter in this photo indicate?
0.8 kA
